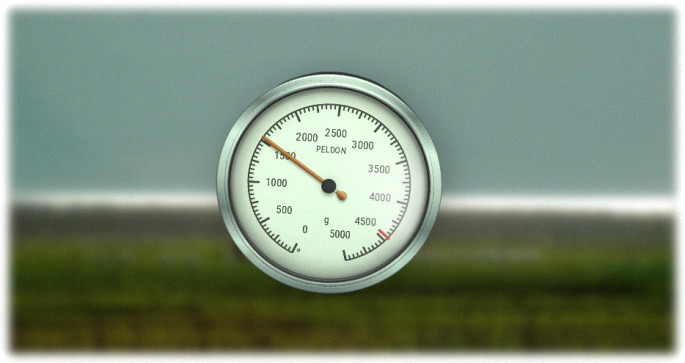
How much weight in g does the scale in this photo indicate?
1550 g
